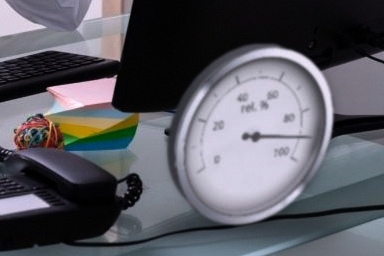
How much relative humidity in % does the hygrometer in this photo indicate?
90 %
